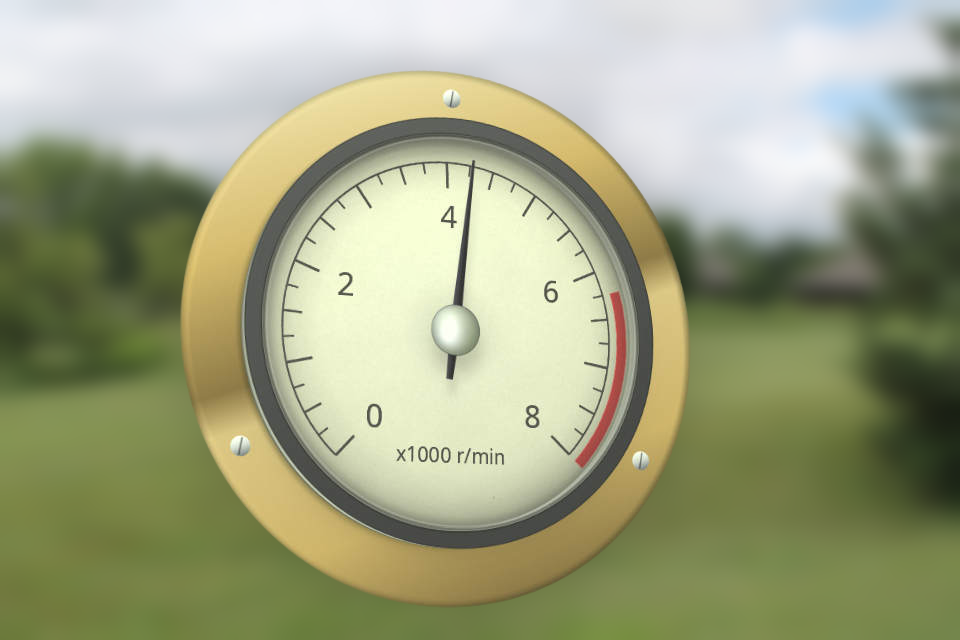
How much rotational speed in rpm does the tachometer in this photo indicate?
4250 rpm
